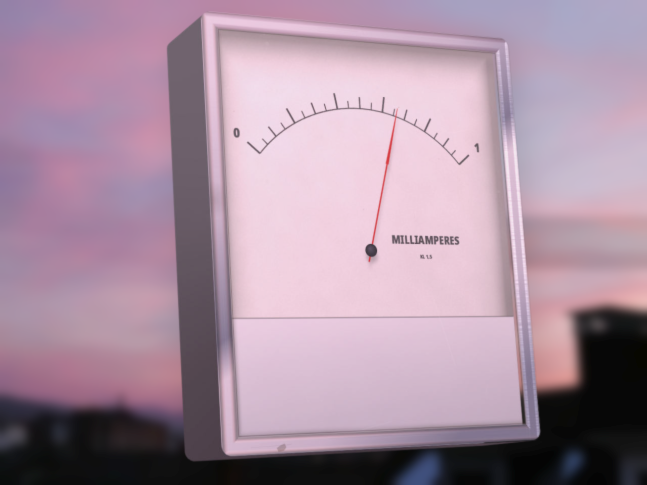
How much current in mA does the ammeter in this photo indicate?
0.65 mA
